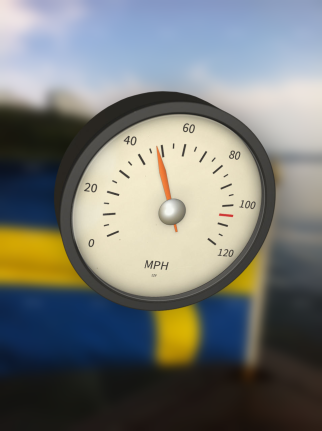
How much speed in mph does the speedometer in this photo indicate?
47.5 mph
